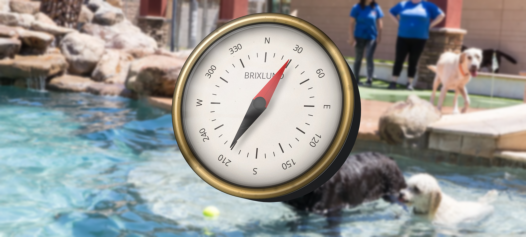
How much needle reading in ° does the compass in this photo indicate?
30 °
